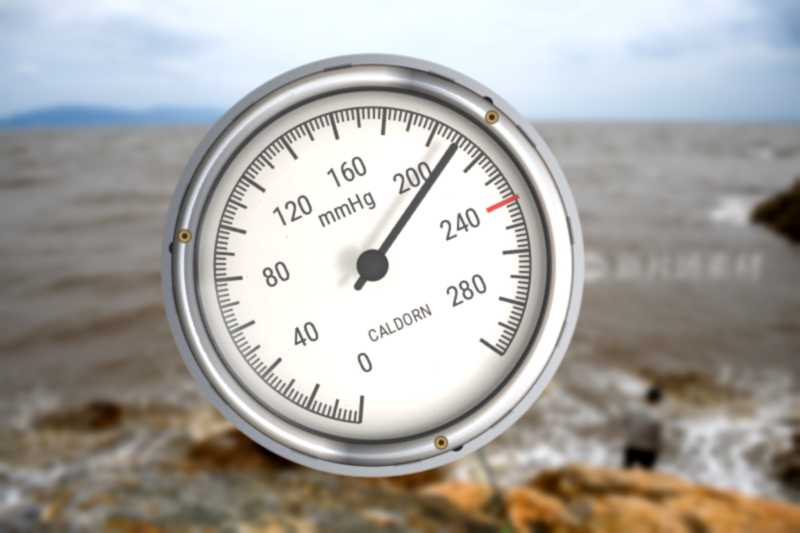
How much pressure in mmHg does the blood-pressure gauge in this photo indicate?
210 mmHg
